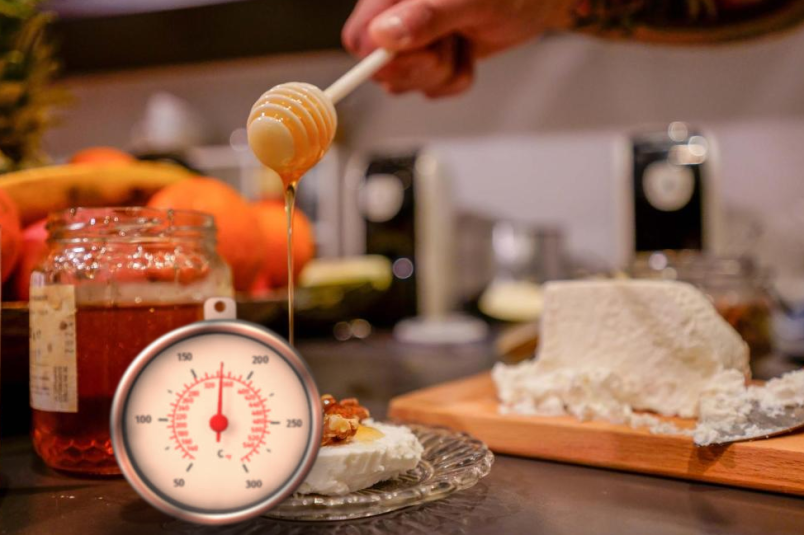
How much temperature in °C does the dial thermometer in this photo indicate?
175 °C
